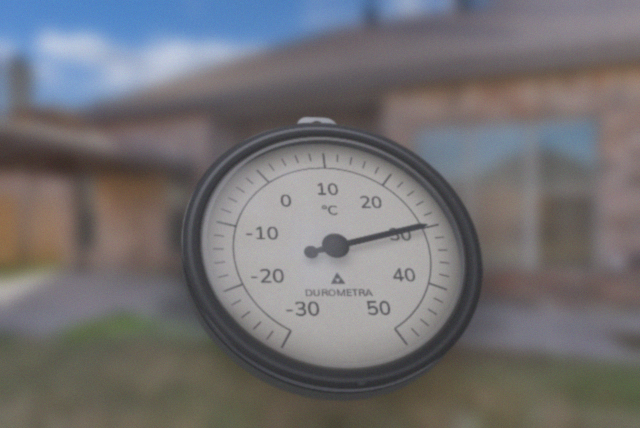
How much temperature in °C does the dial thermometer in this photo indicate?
30 °C
